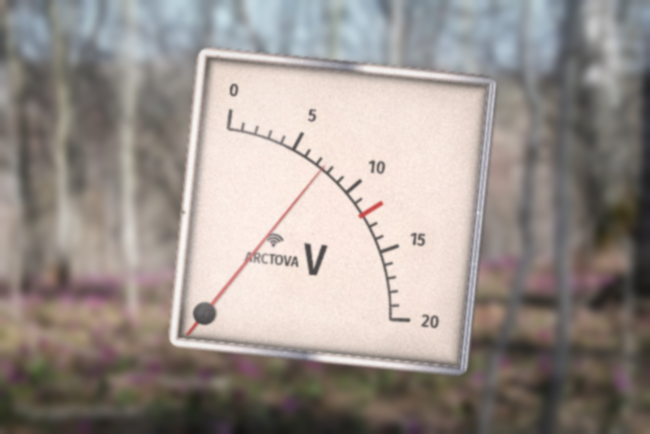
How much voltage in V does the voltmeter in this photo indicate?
7.5 V
